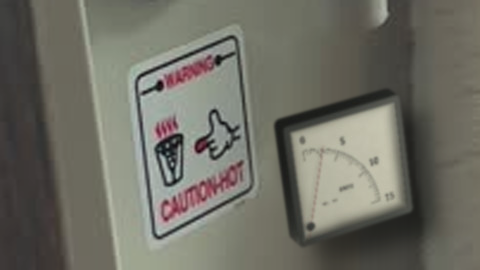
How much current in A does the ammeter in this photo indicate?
2.5 A
